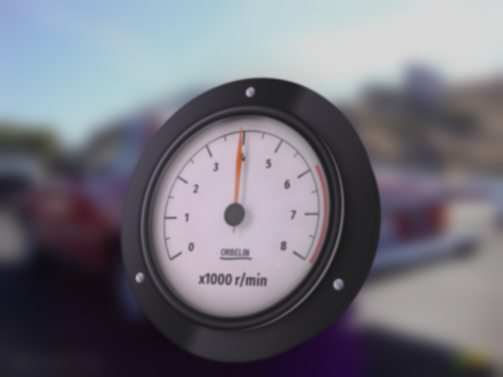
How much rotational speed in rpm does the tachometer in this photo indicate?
4000 rpm
